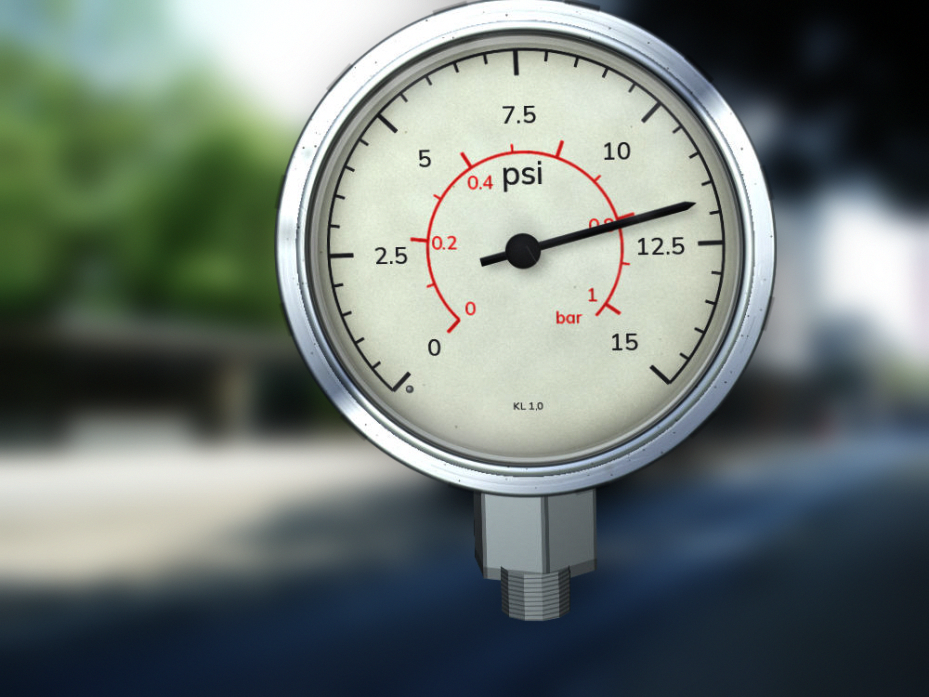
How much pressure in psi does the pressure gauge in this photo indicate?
11.75 psi
